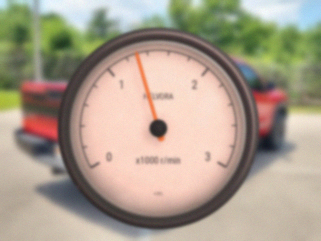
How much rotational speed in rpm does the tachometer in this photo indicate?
1300 rpm
